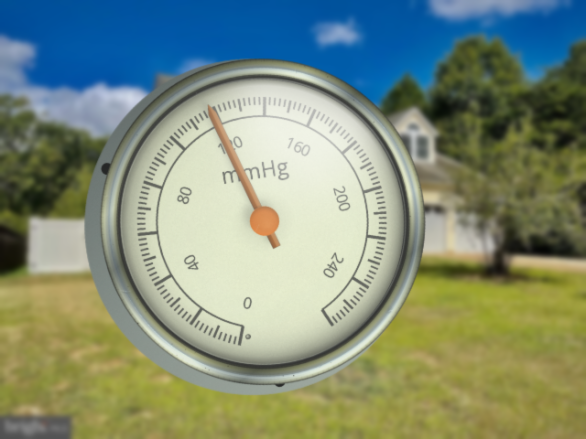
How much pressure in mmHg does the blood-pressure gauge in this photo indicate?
118 mmHg
